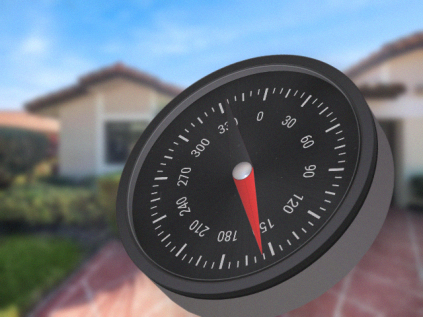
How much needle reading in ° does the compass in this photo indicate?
155 °
